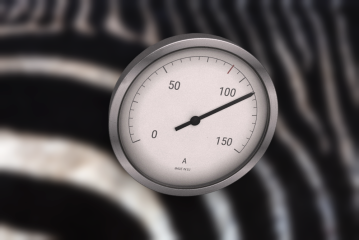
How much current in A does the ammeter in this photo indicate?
110 A
